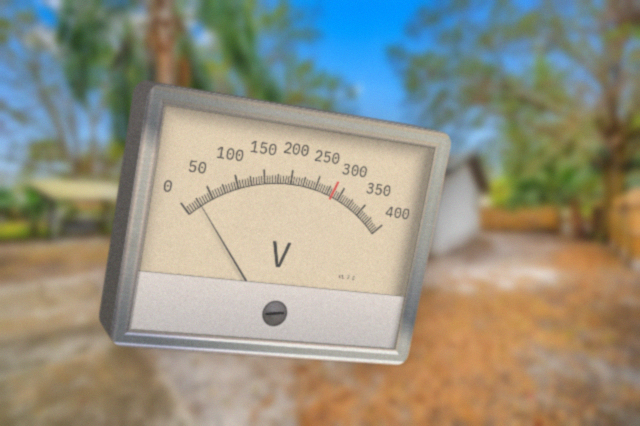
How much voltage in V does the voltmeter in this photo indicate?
25 V
